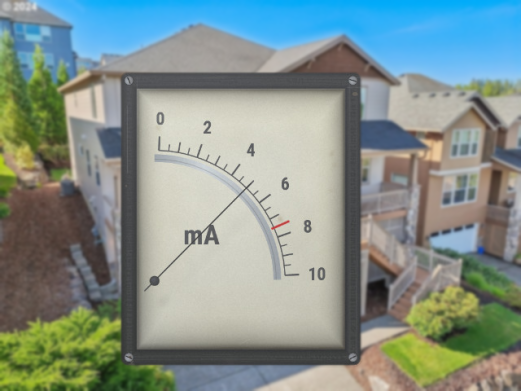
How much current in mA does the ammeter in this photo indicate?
5 mA
